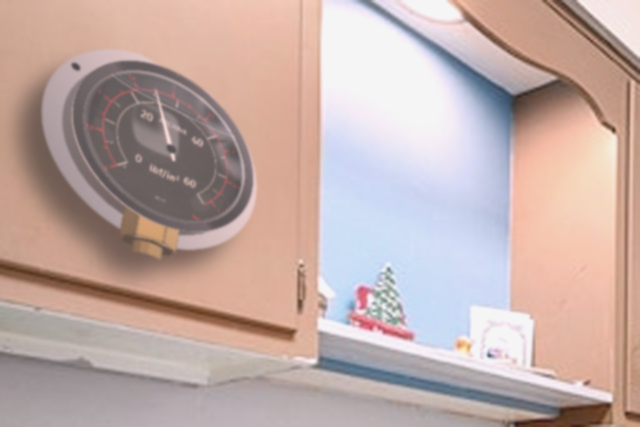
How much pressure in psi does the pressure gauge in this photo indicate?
25 psi
